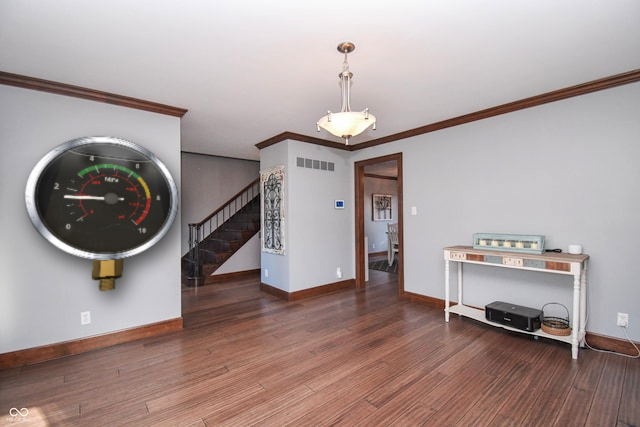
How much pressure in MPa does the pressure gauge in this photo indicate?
1.5 MPa
